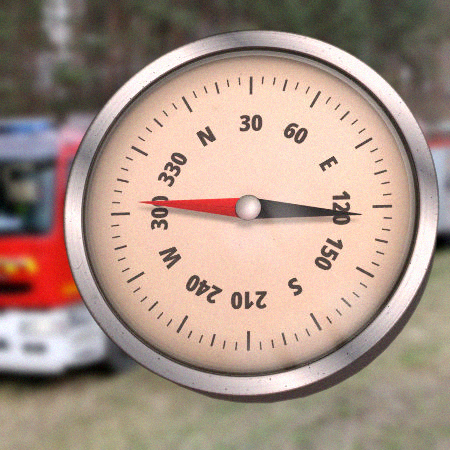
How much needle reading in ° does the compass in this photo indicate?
305 °
